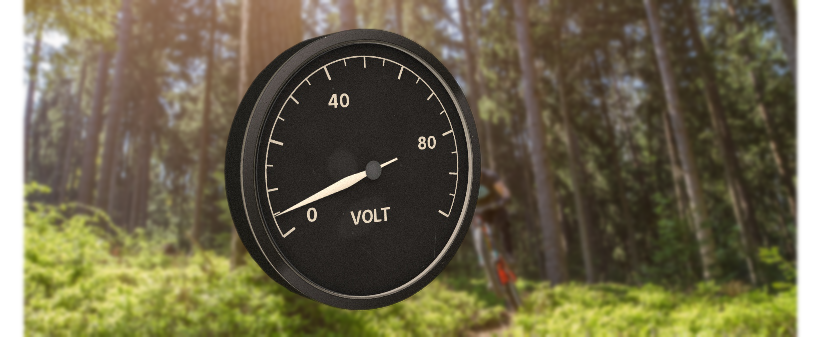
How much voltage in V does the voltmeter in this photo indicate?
5 V
